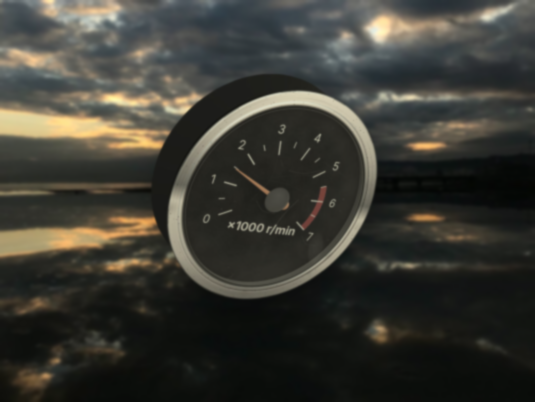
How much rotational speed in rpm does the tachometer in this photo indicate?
1500 rpm
